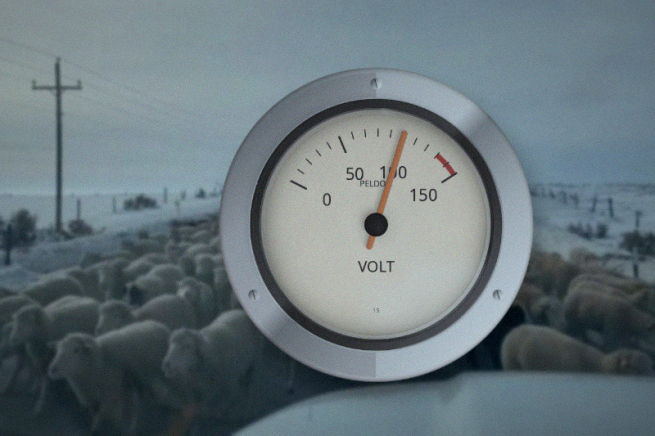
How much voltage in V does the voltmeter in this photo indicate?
100 V
